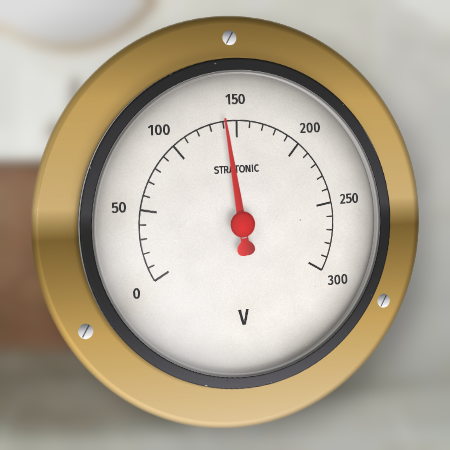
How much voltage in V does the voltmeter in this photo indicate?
140 V
